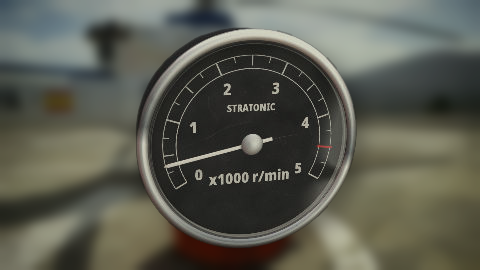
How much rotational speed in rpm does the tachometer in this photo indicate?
375 rpm
